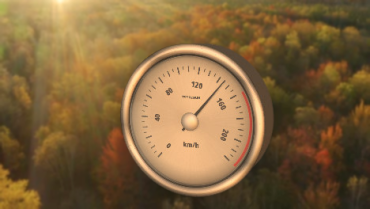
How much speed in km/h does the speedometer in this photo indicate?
145 km/h
